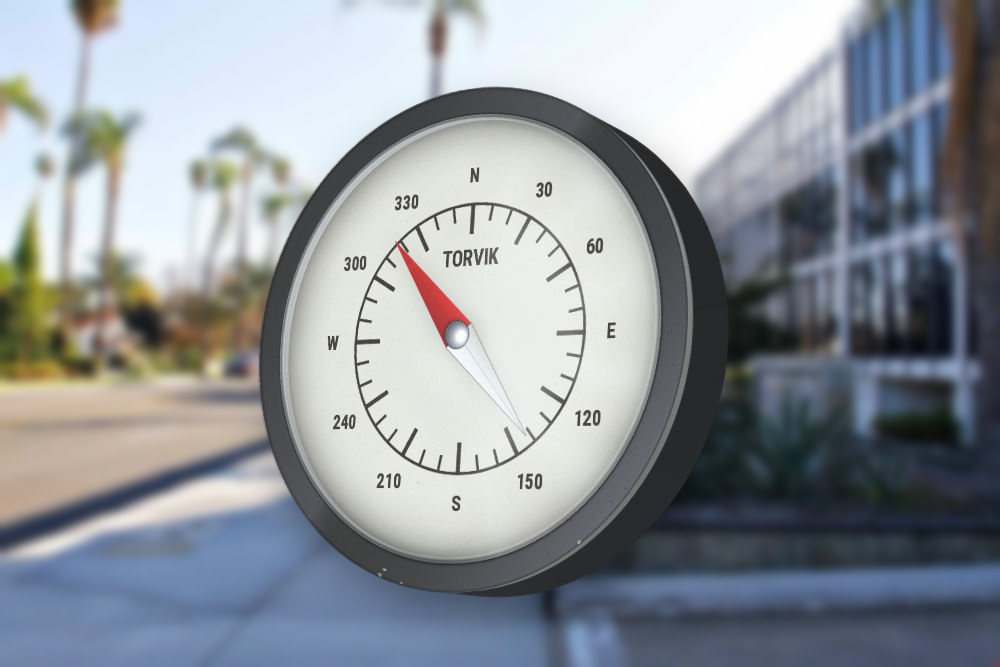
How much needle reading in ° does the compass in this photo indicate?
320 °
